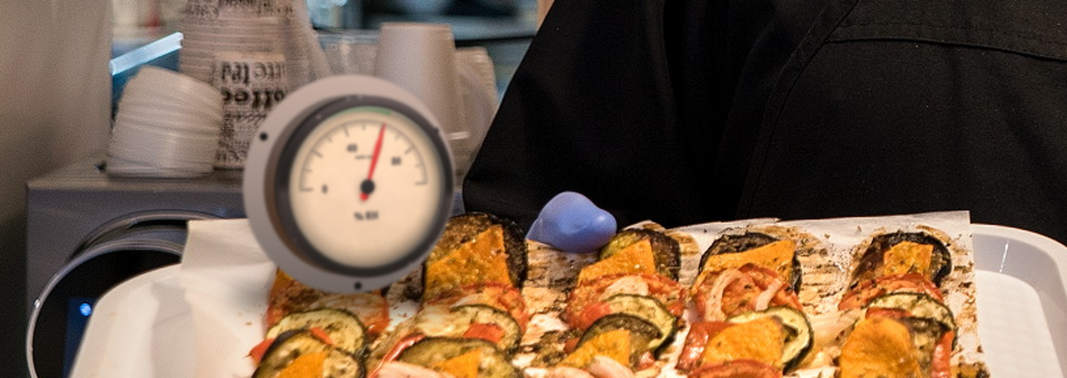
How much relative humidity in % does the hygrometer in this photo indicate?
60 %
